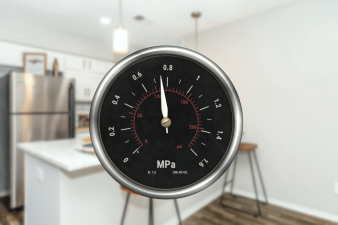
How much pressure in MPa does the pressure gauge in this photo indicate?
0.75 MPa
